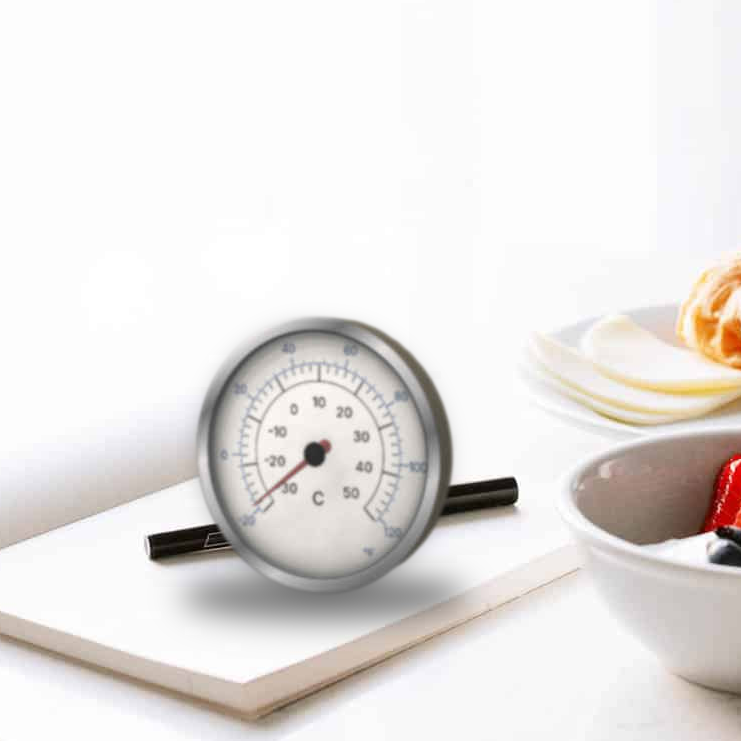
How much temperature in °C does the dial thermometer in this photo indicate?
-28 °C
